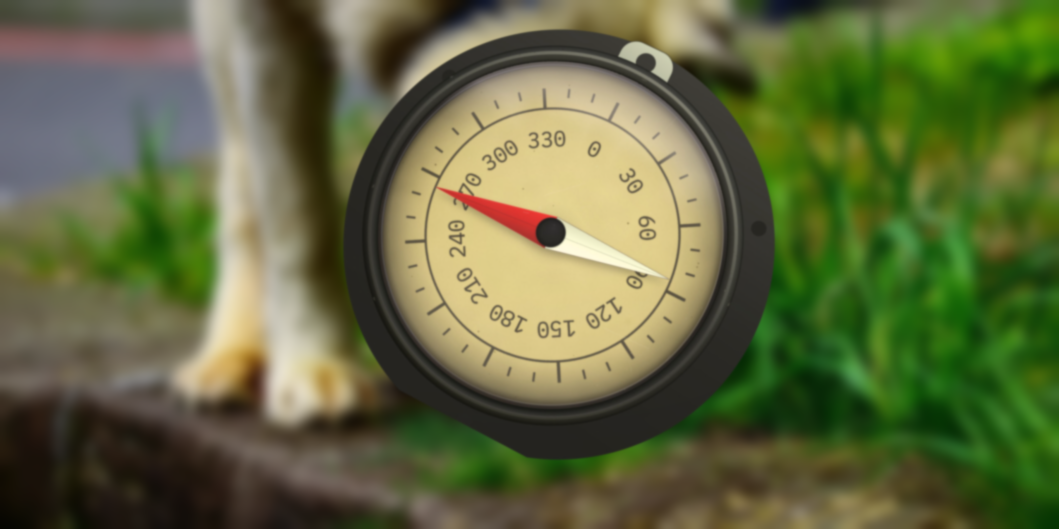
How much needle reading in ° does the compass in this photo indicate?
265 °
